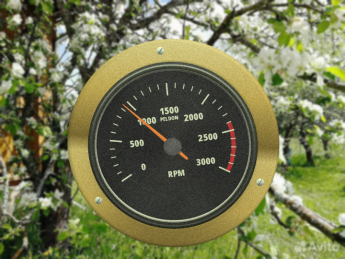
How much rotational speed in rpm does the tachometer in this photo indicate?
950 rpm
